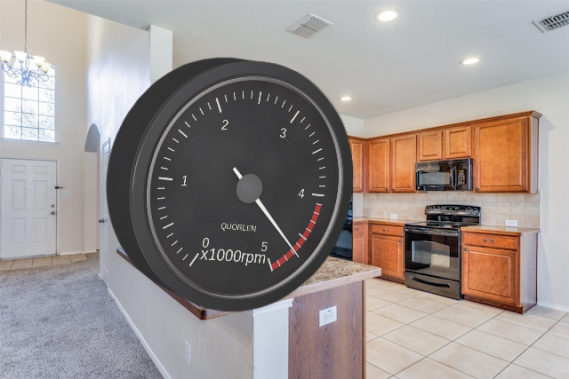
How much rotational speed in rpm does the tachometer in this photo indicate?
4700 rpm
